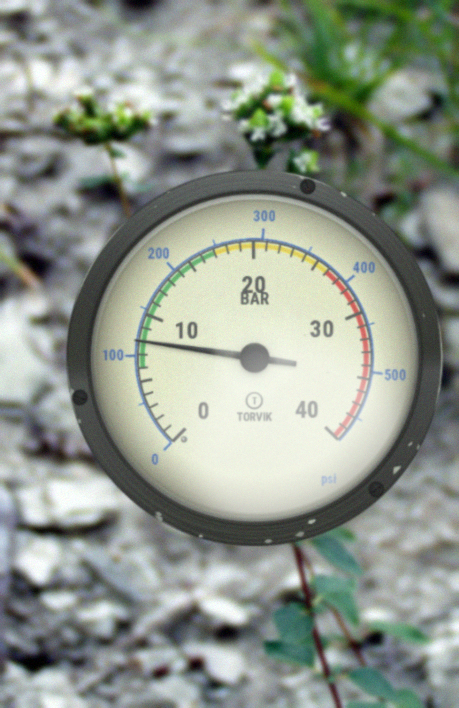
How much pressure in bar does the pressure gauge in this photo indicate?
8 bar
